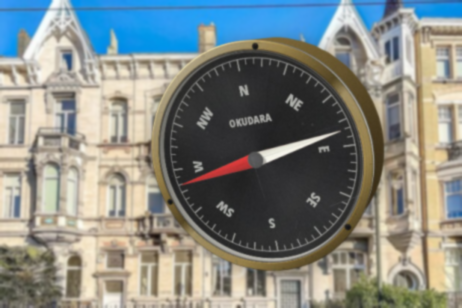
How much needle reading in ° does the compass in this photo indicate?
260 °
